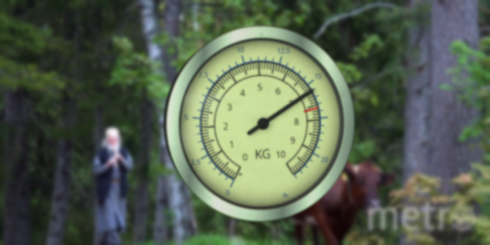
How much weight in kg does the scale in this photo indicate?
7 kg
